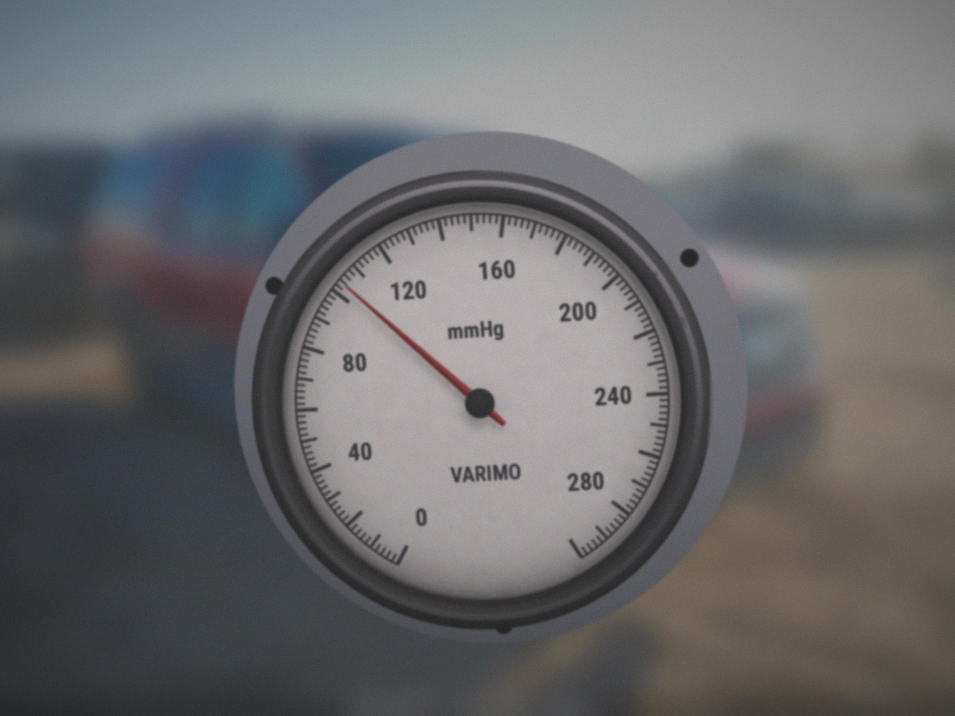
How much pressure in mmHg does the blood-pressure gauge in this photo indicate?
104 mmHg
